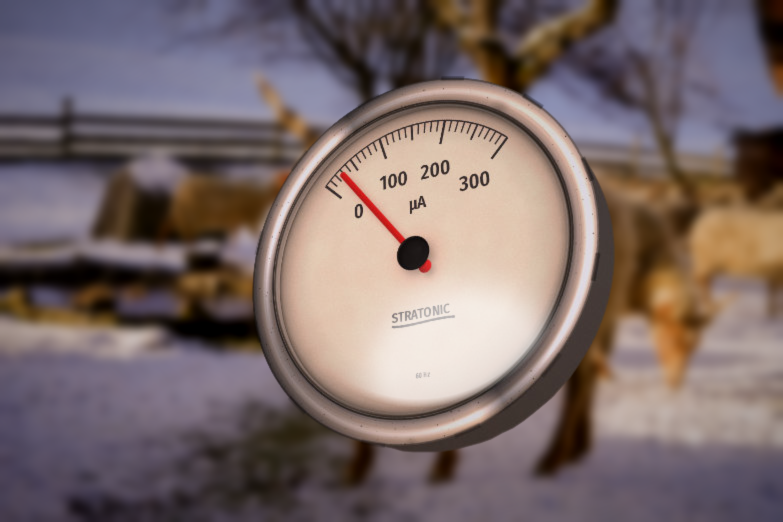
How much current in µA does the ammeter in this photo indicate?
30 µA
